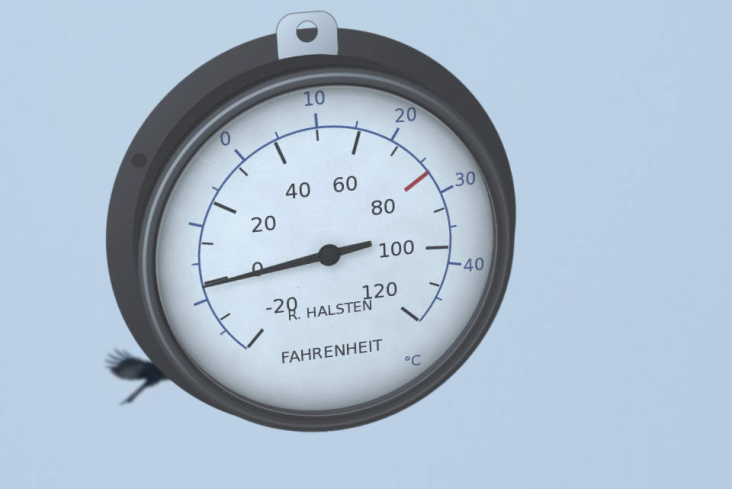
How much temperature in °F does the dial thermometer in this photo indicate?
0 °F
